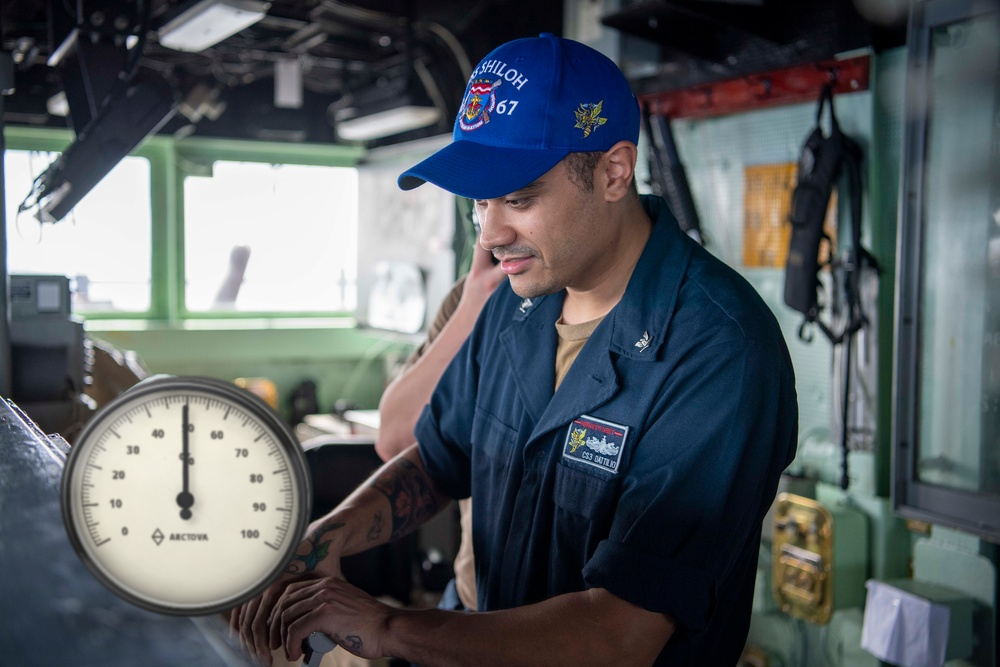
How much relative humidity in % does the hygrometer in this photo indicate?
50 %
